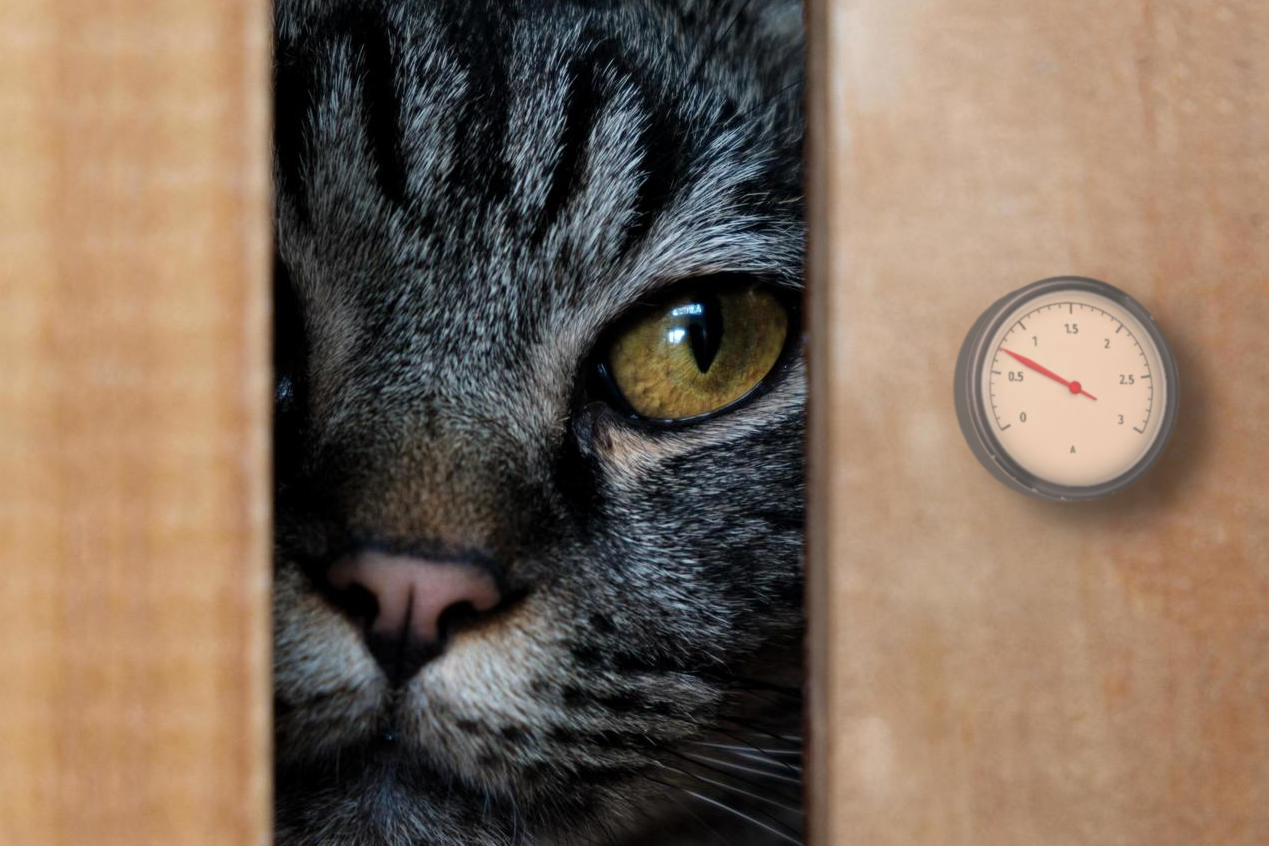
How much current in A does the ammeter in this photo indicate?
0.7 A
